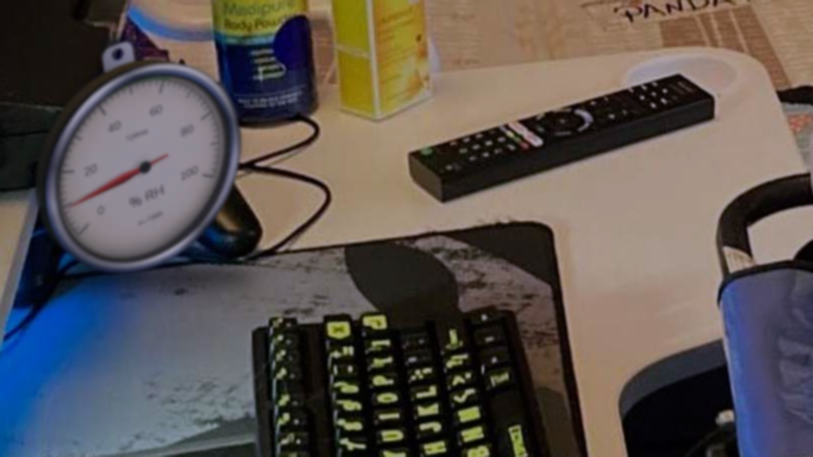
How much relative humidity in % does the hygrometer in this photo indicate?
10 %
